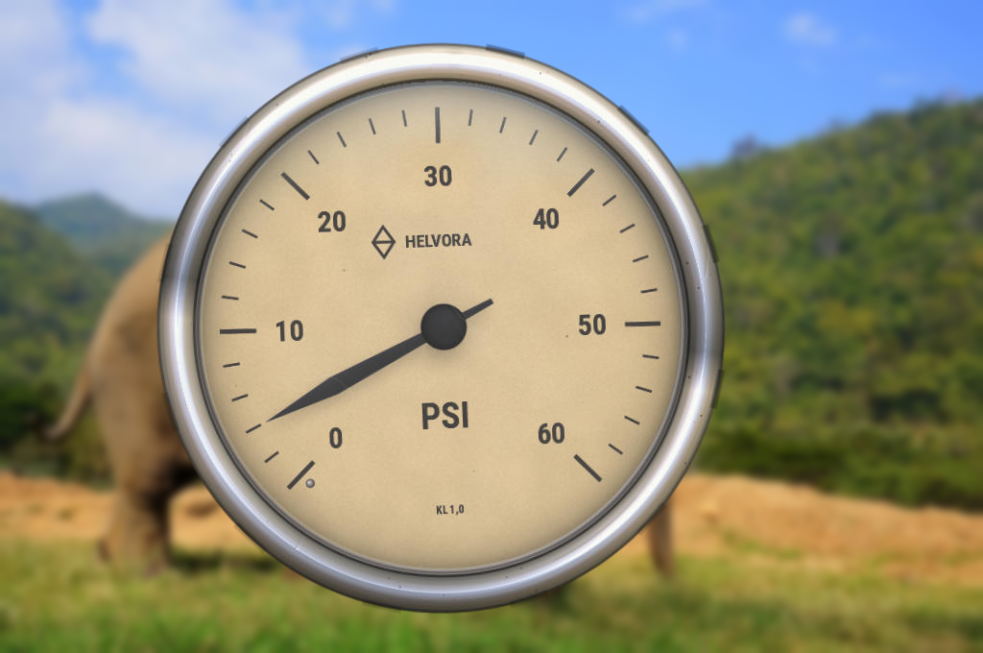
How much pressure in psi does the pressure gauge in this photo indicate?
4 psi
